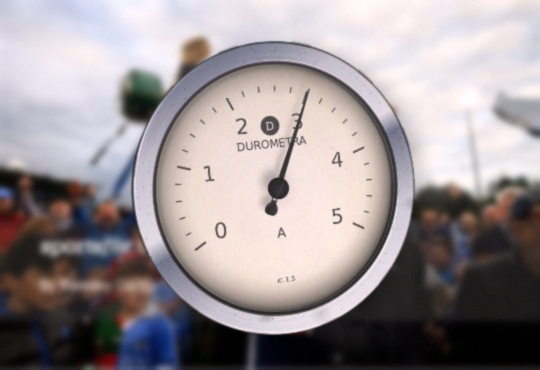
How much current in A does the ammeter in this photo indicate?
3 A
